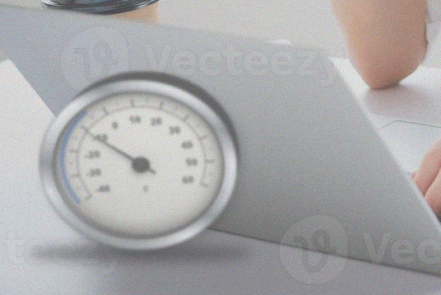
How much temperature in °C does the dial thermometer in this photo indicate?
-10 °C
